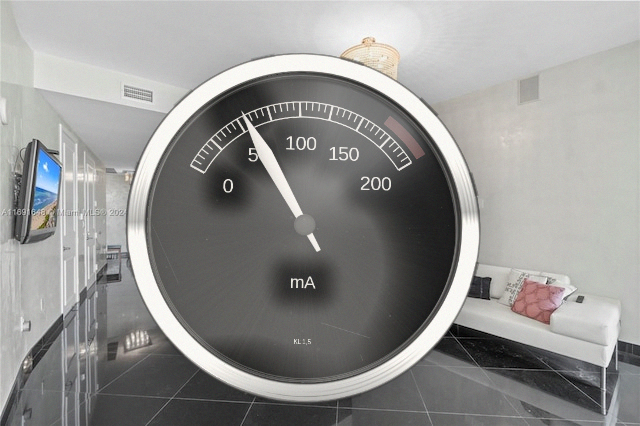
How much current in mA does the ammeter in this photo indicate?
55 mA
